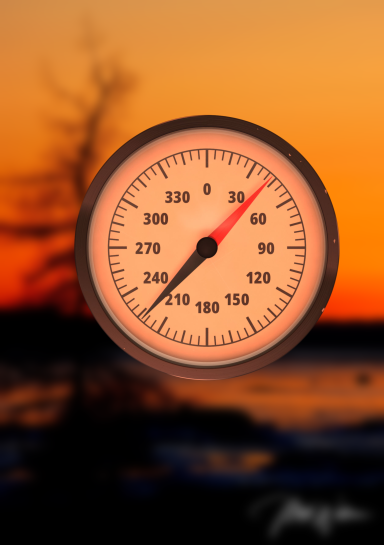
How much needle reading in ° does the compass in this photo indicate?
42.5 °
